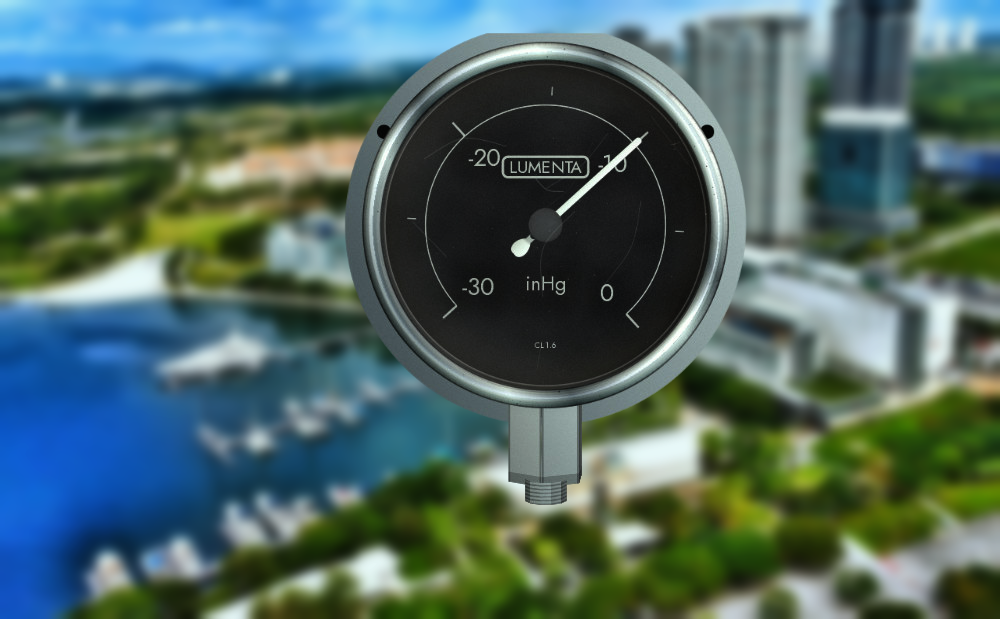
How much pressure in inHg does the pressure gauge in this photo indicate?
-10 inHg
